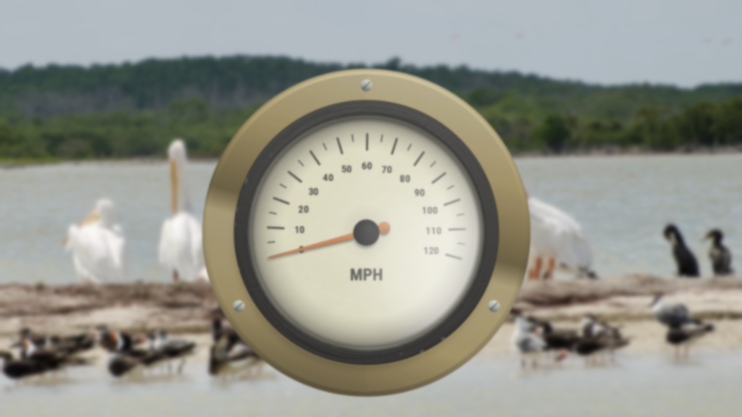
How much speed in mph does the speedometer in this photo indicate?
0 mph
